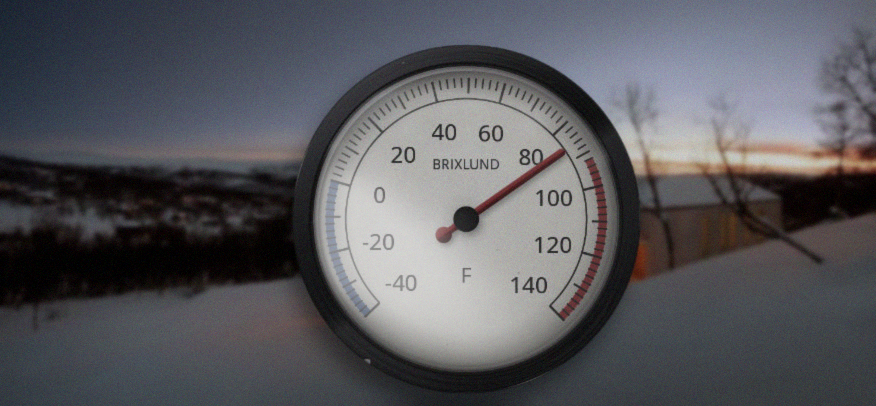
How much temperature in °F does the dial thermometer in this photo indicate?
86 °F
